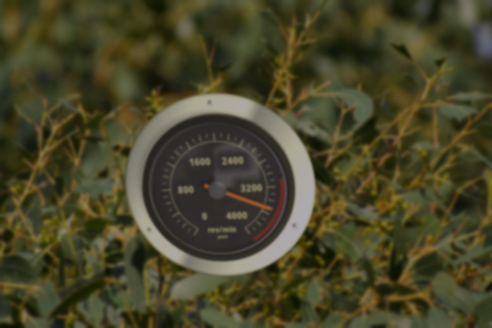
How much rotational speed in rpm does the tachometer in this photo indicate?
3500 rpm
